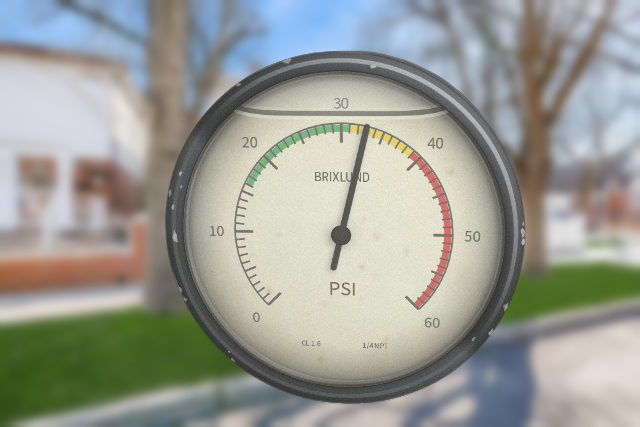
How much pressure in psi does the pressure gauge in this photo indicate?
33 psi
